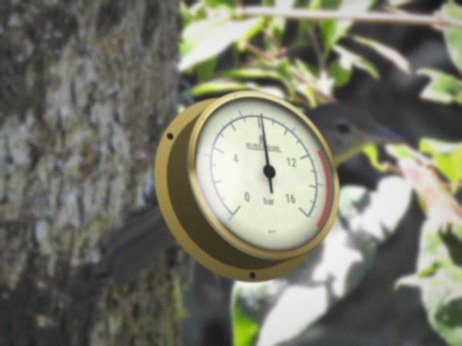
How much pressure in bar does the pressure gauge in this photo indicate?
8 bar
